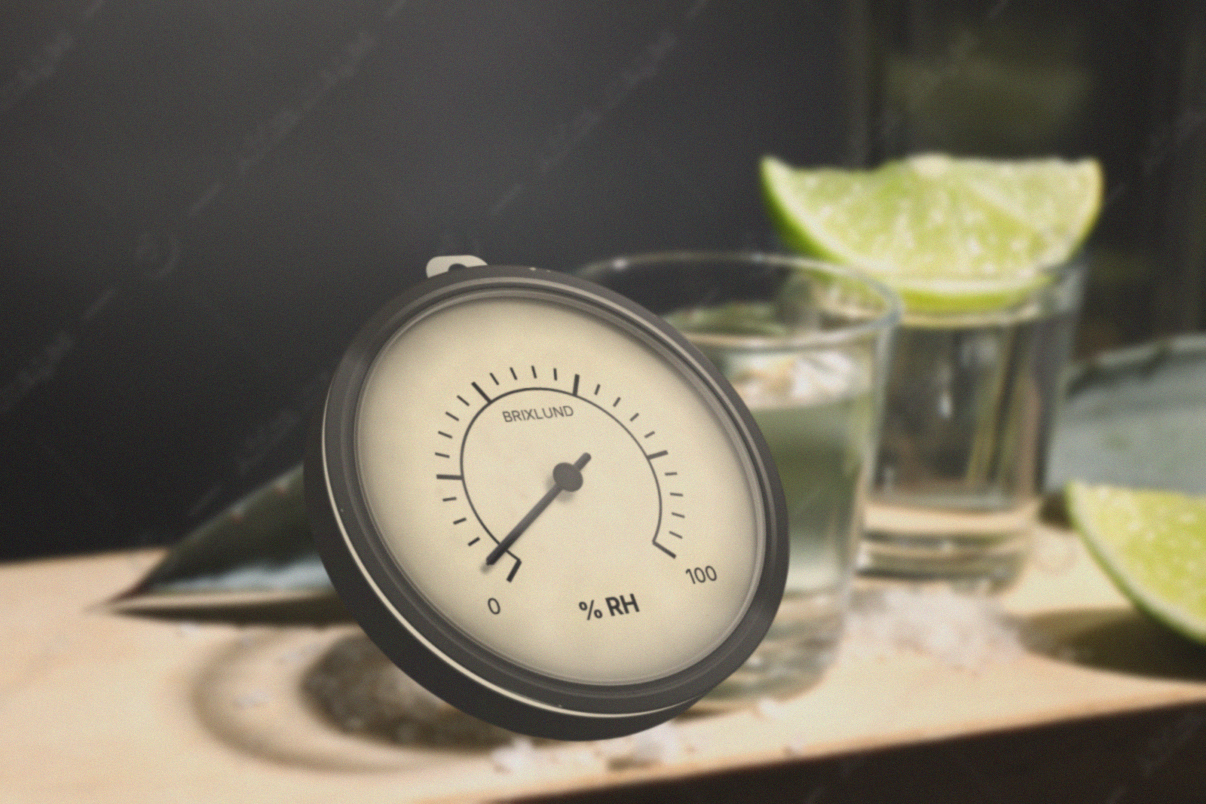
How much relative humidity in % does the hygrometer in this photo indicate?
4 %
